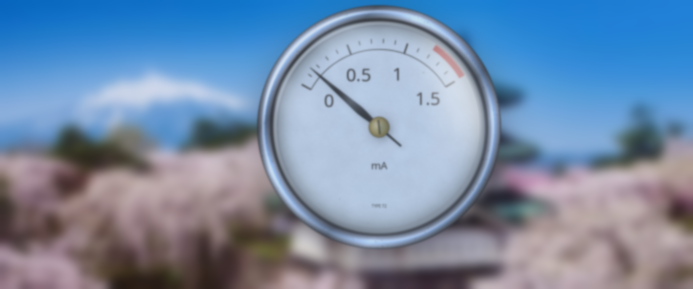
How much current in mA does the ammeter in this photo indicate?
0.15 mA
